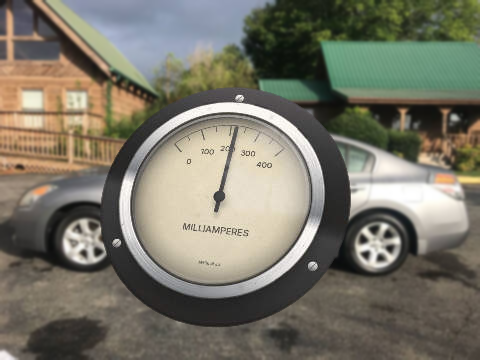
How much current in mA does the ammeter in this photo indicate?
225 mA
